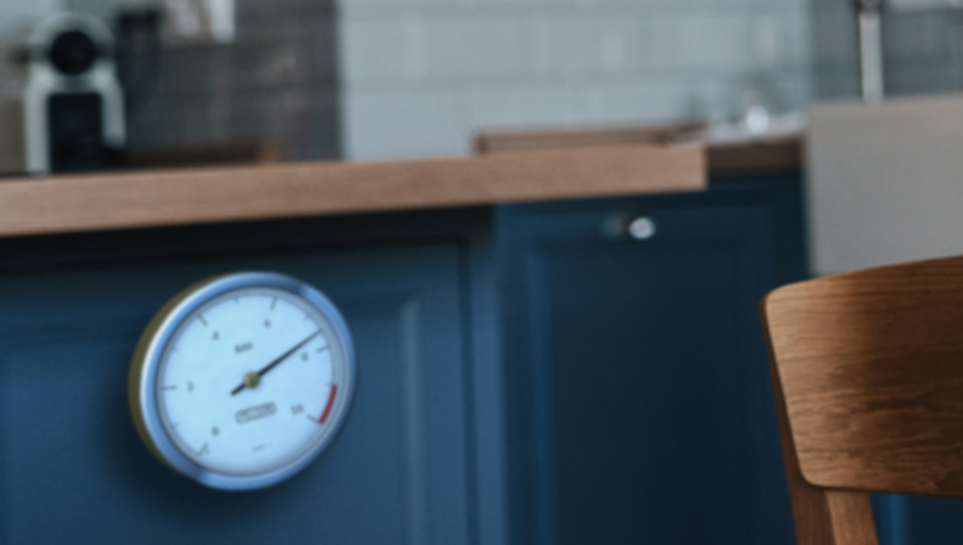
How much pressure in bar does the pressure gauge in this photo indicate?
7.5 bar
